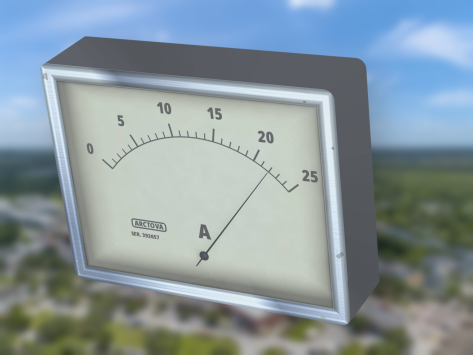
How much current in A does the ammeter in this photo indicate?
22 A
